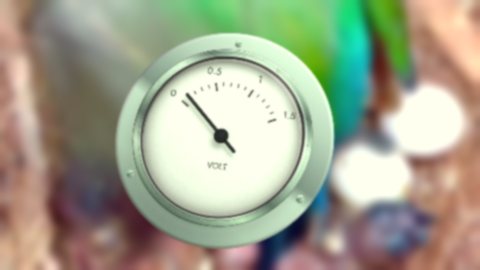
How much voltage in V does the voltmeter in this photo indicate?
0.1 V
